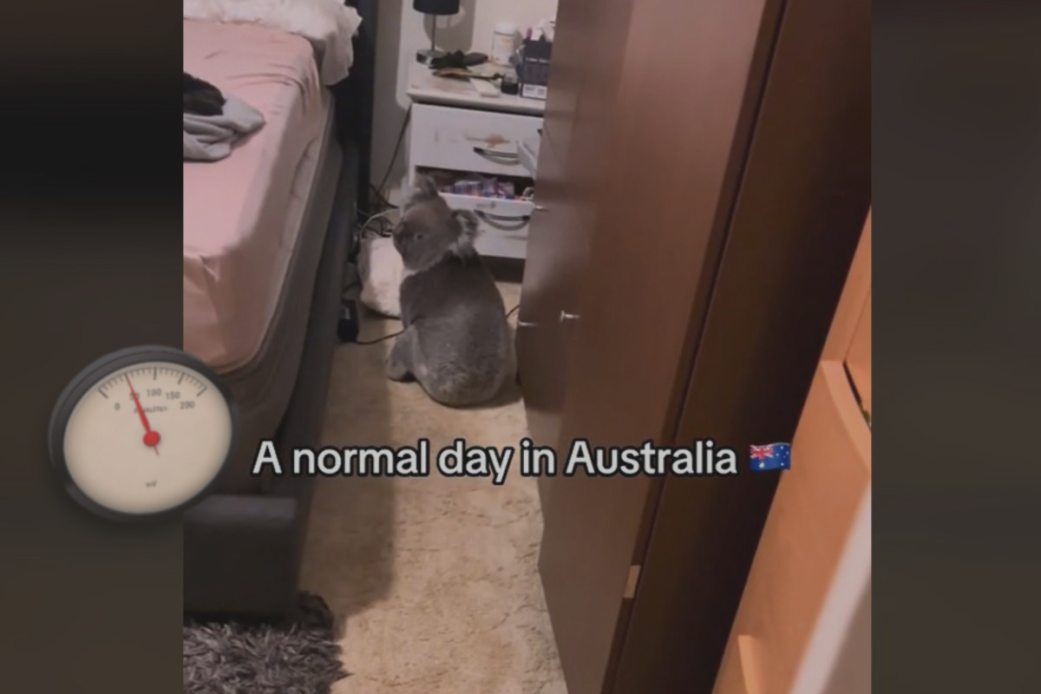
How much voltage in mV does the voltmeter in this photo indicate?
50 mV
